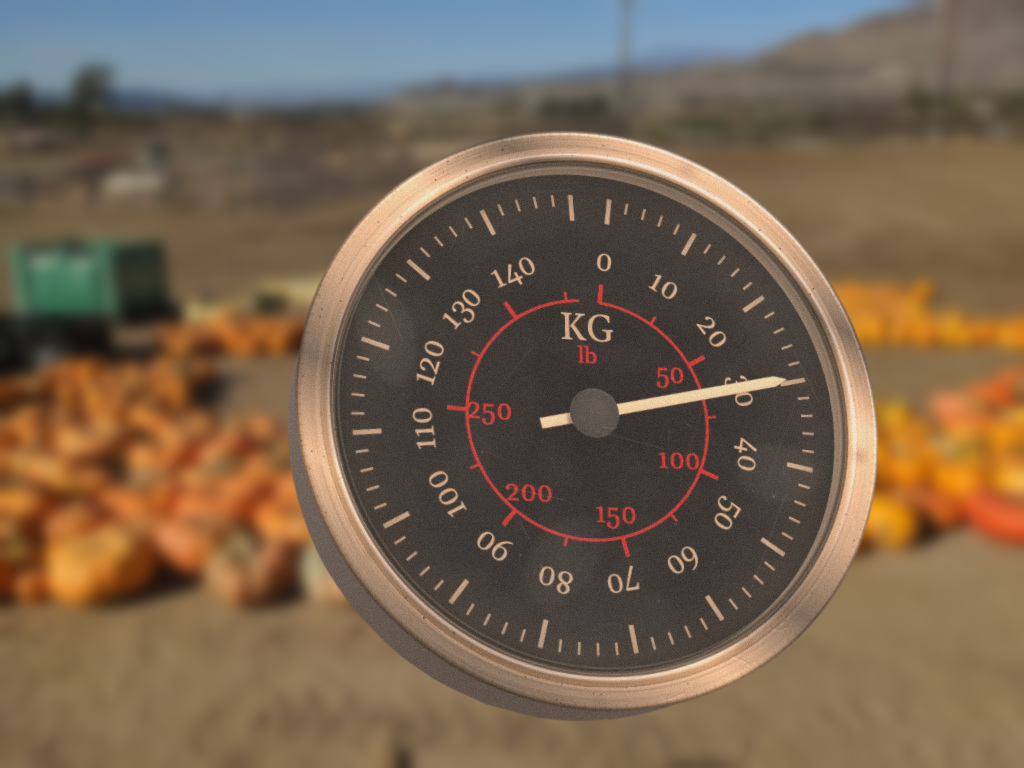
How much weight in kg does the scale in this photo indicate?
30 kg
